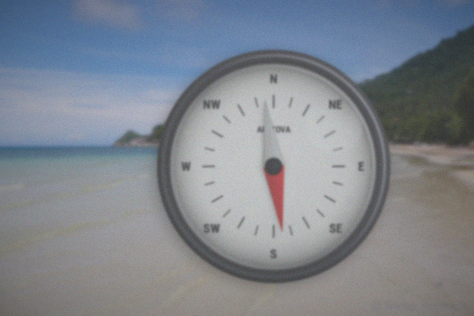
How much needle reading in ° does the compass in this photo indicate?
172.5 °
